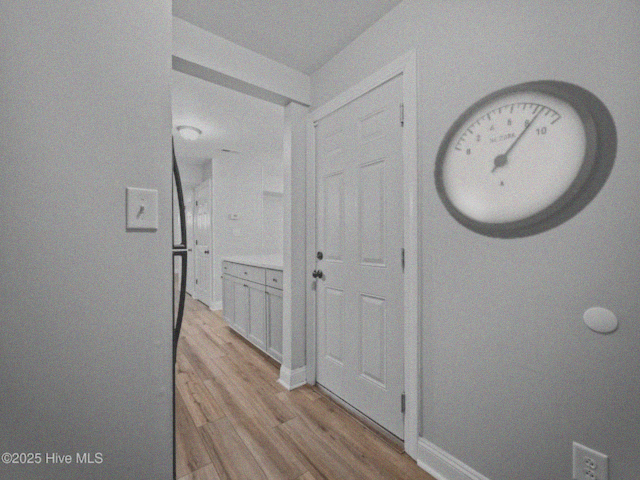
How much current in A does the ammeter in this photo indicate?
8.5 A
